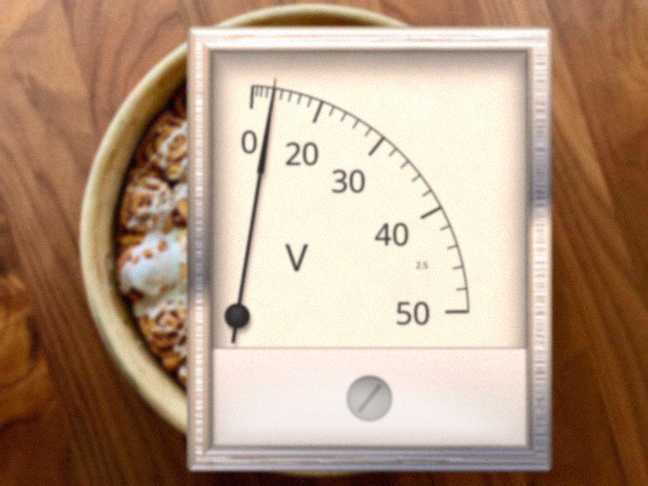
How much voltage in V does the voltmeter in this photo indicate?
10 V
